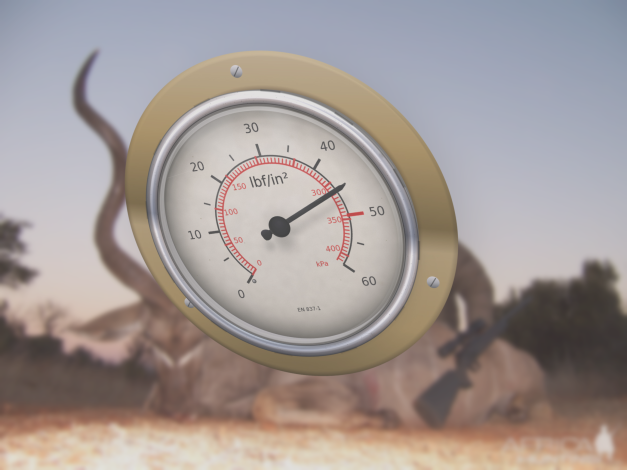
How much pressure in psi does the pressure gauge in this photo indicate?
45 psi
